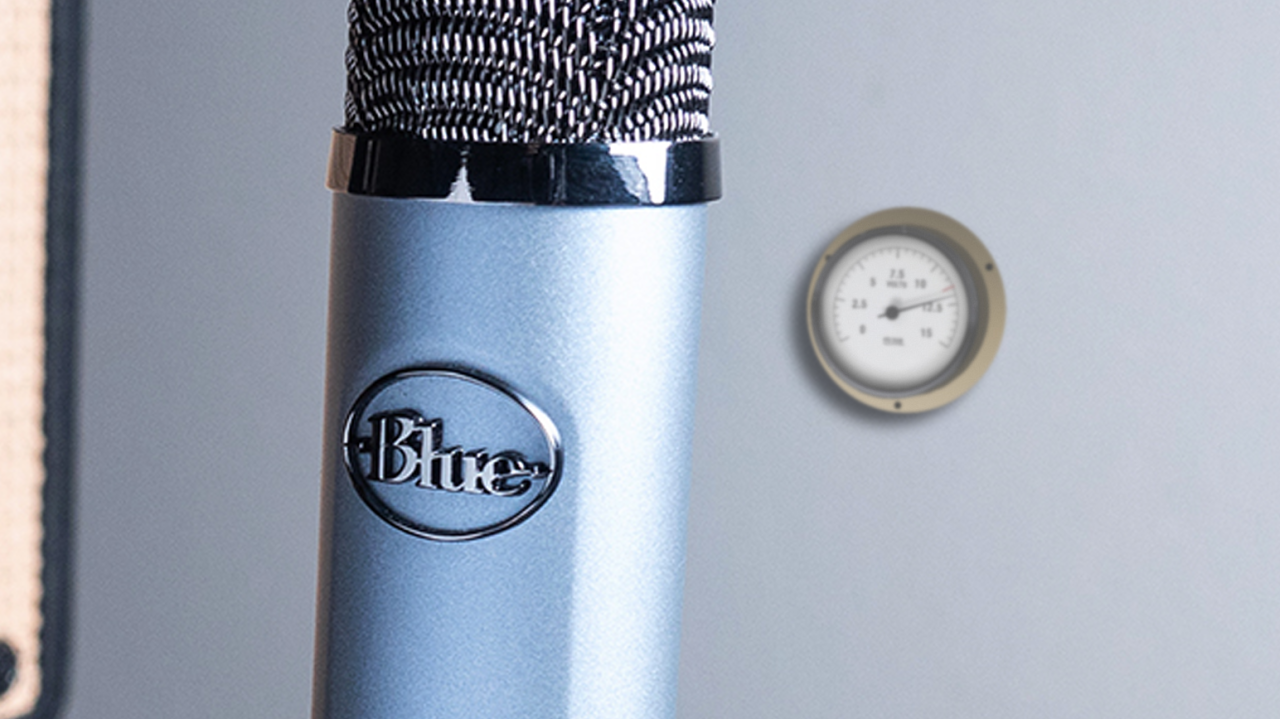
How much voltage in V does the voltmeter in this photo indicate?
12 V
